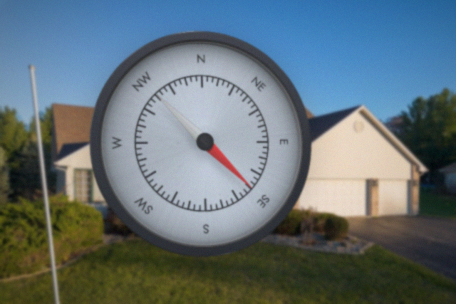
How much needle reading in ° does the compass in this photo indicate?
135 °
